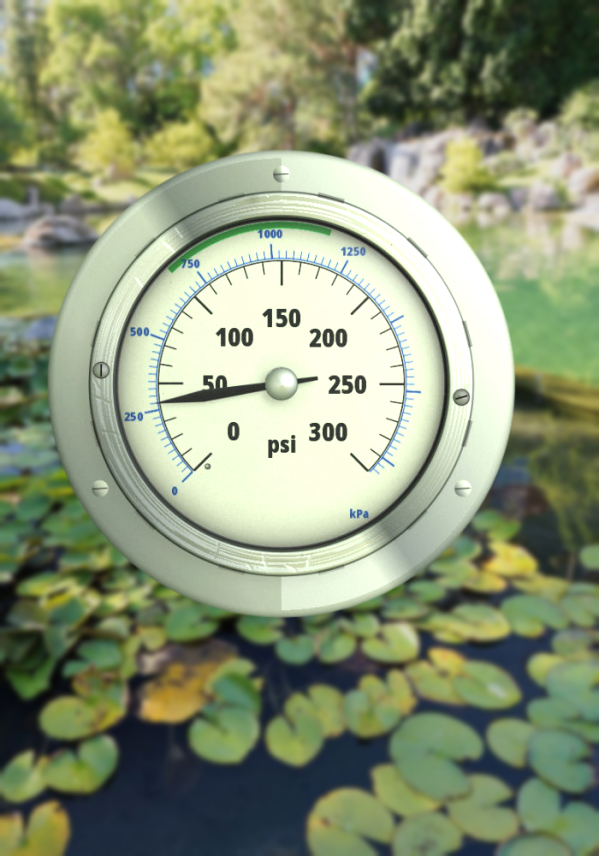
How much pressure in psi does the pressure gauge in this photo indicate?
40 psi
